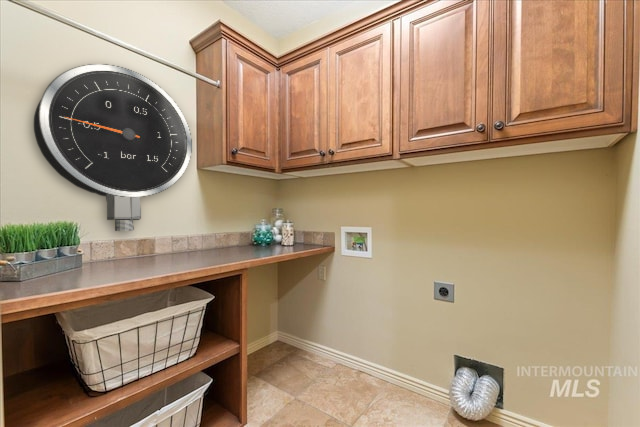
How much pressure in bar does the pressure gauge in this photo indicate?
-0.5 bar
